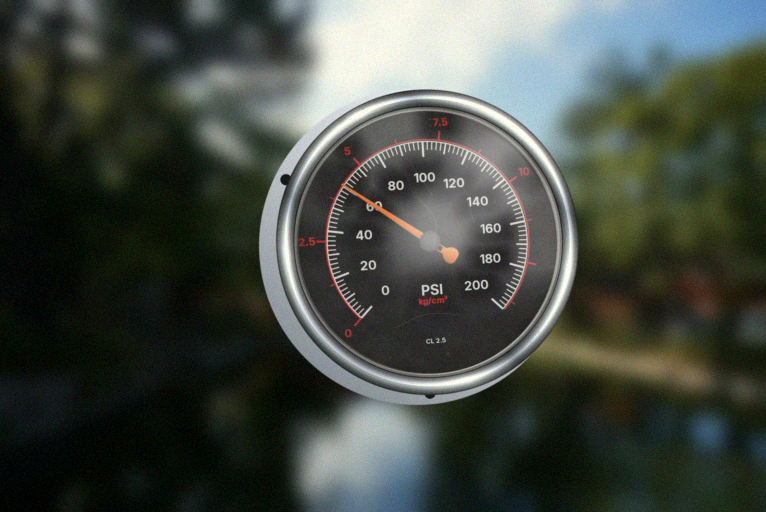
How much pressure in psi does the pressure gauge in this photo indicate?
60 psi
